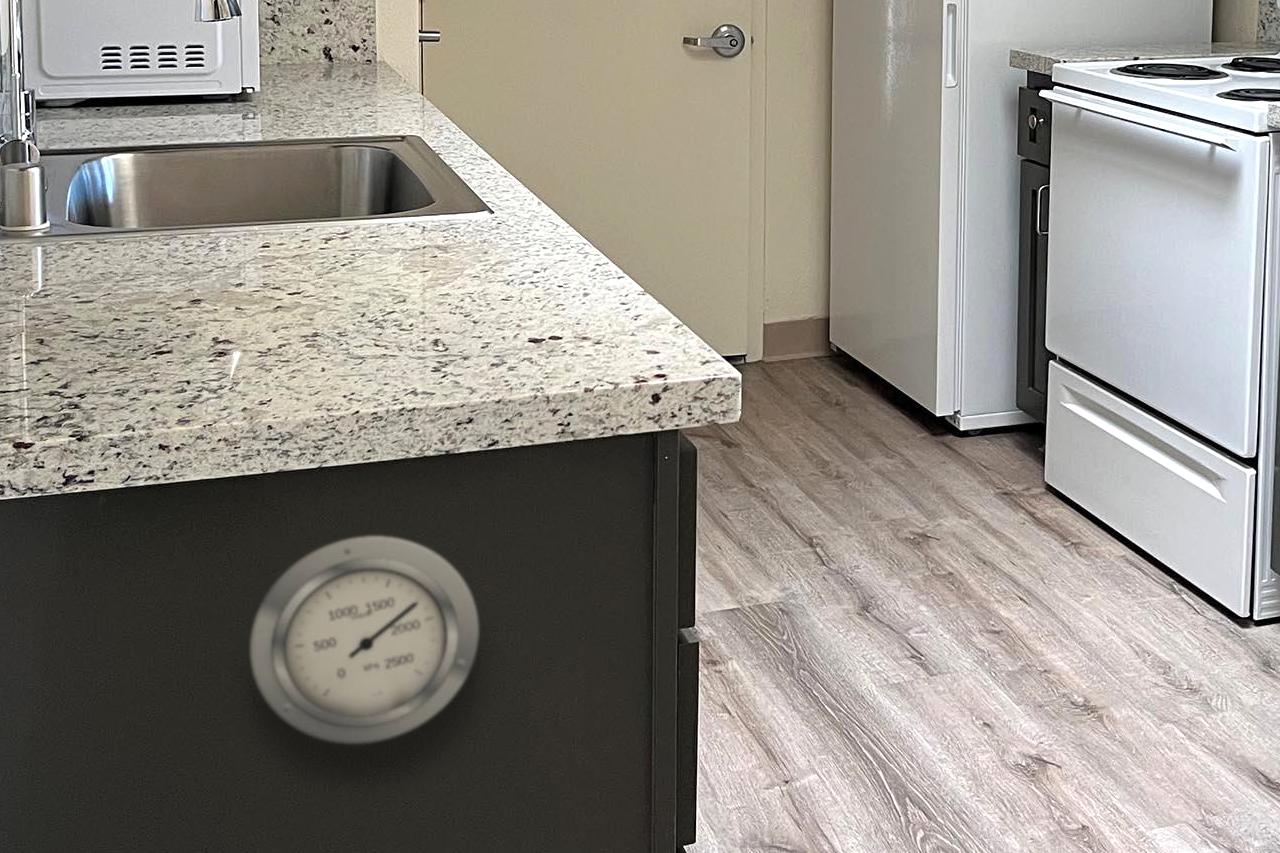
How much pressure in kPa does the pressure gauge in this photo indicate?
1800 kPa
